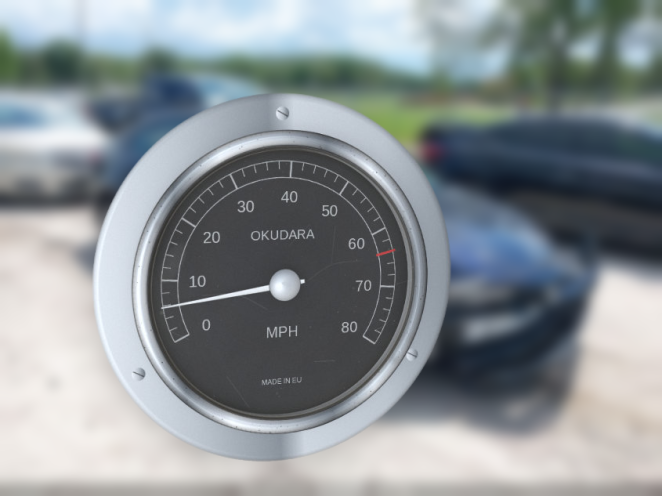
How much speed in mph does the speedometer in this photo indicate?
6 mph
